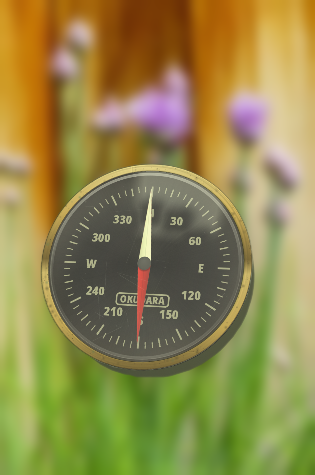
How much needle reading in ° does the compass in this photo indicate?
180 °
